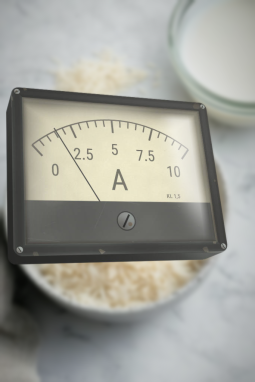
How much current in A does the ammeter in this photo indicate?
1.5 A
